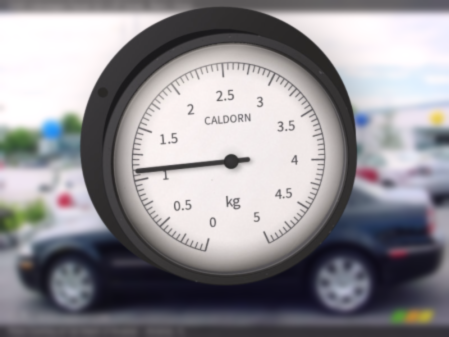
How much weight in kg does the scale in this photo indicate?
1.1 kg
